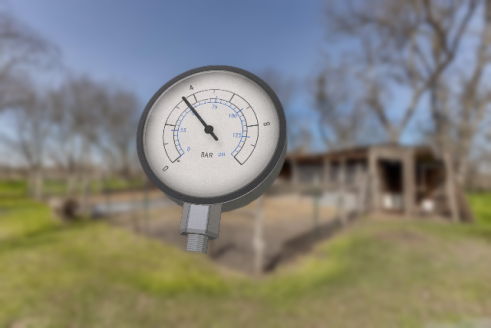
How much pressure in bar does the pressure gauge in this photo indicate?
3.5 bar
